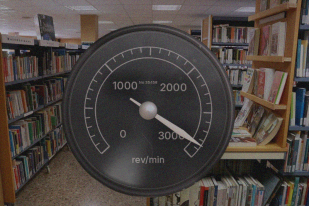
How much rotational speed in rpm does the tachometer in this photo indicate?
2850 rpm
